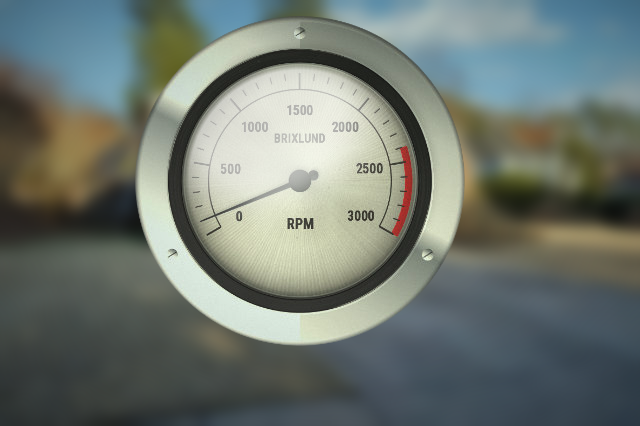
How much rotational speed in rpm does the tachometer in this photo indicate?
100 rpm
